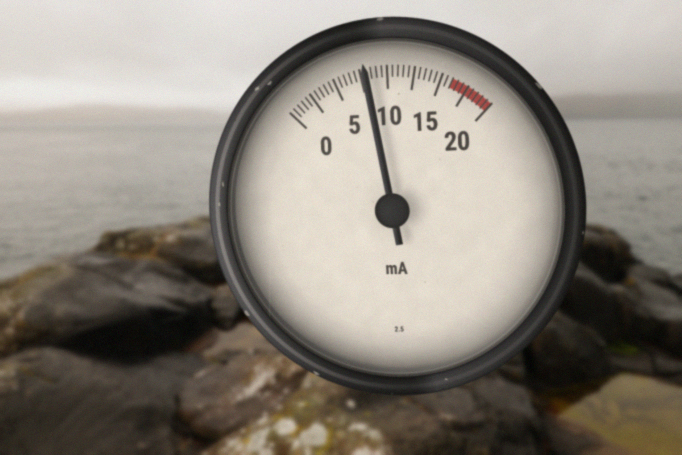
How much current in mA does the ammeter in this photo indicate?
8 mA
